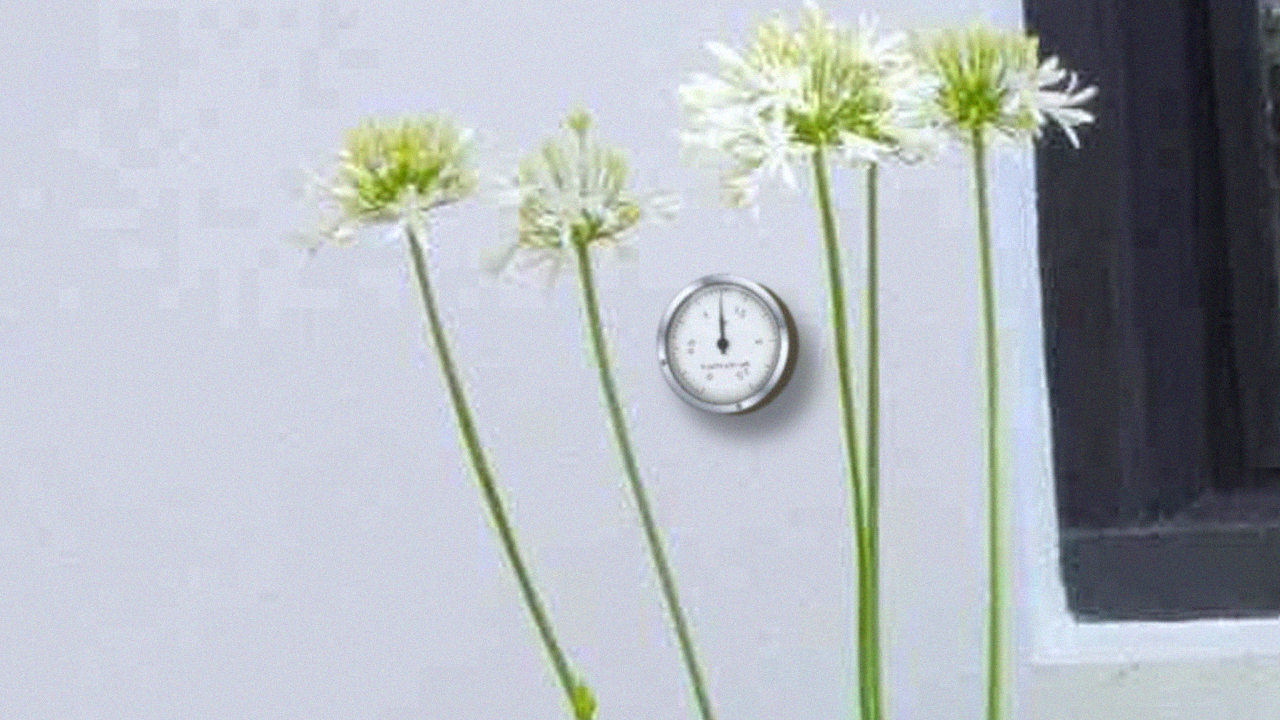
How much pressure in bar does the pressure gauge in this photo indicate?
1.25 bar
